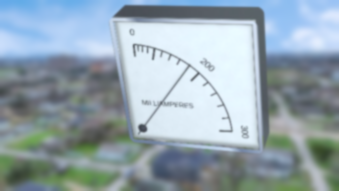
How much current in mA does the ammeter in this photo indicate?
180 mA
